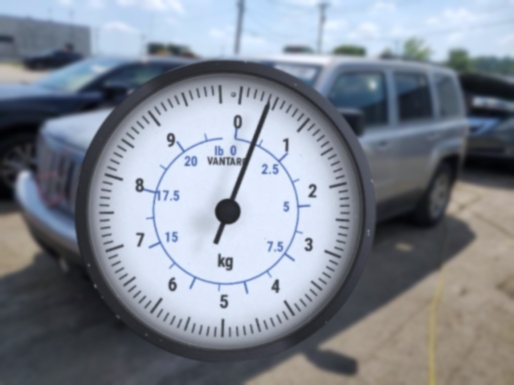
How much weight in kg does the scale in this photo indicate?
0.4 kg
